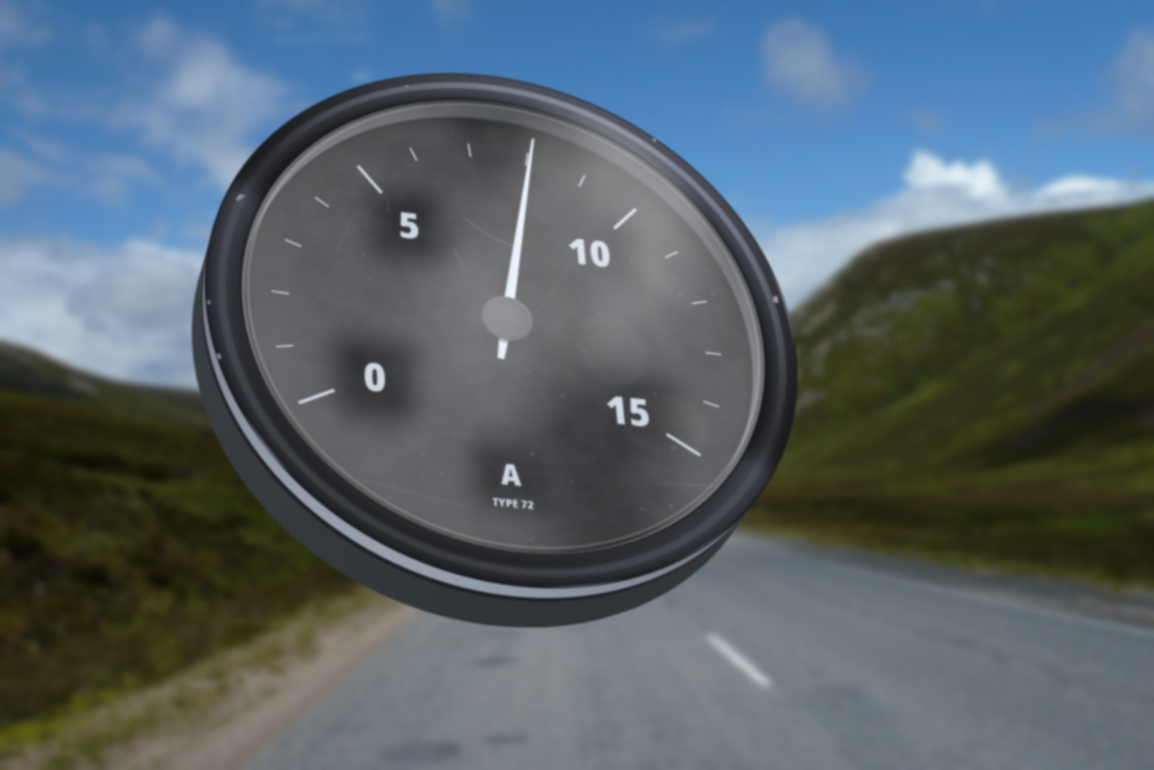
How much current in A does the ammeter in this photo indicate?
8 A
